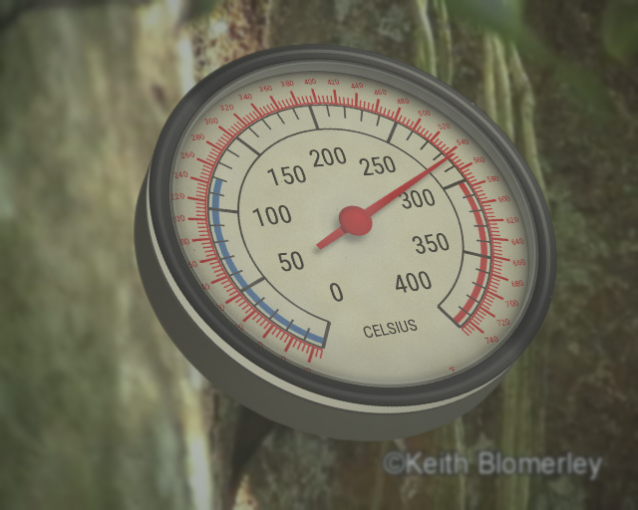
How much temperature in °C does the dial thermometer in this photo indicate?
285 °C
